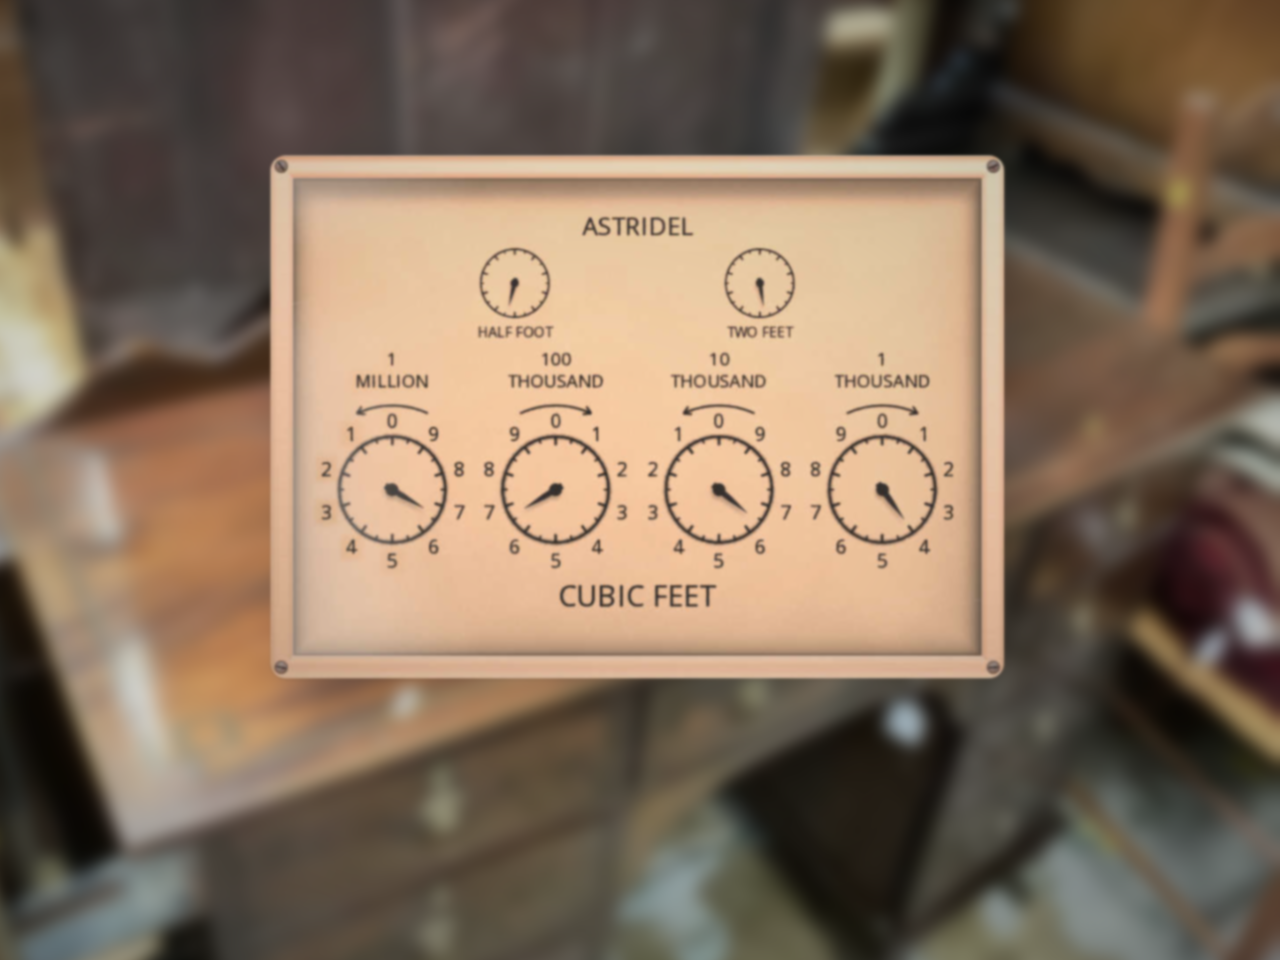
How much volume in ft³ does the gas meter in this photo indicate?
666400 ft³
